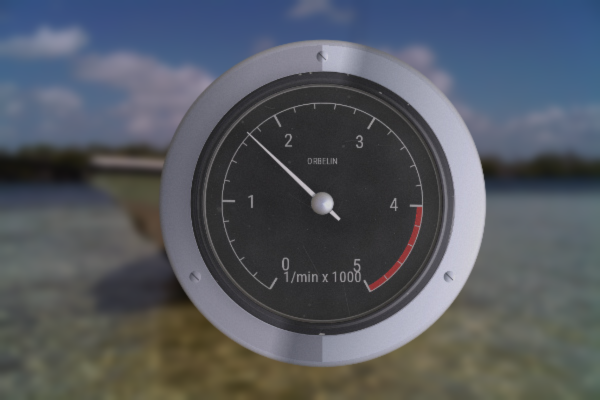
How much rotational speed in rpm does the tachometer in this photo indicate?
1700 rpm
